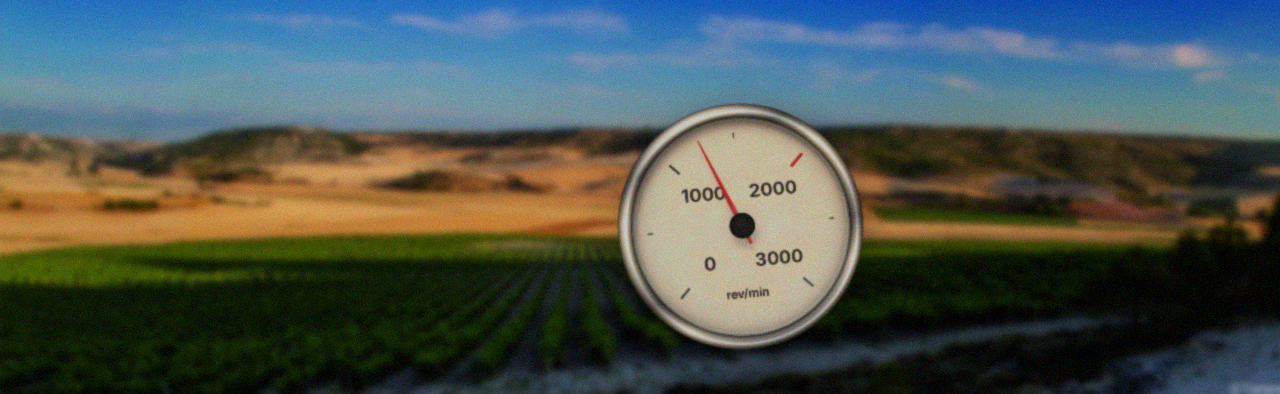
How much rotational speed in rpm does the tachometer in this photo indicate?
1250 rpm
